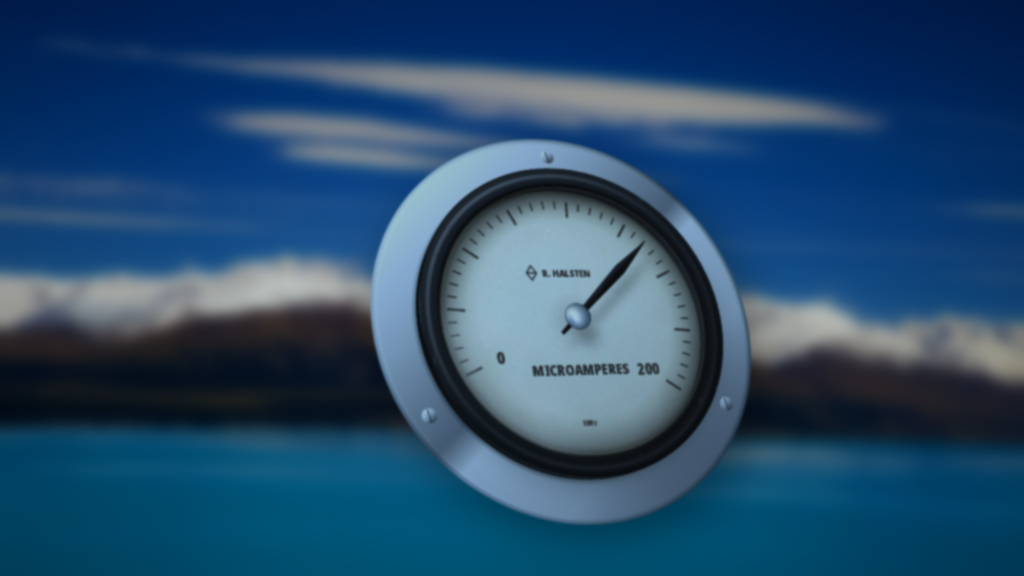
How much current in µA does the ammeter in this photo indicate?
135 µA
